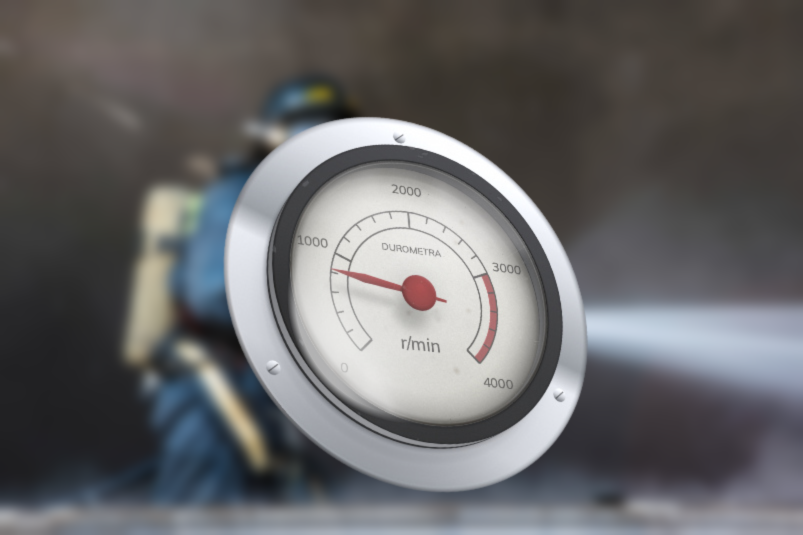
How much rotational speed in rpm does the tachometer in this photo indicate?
800 rpm
